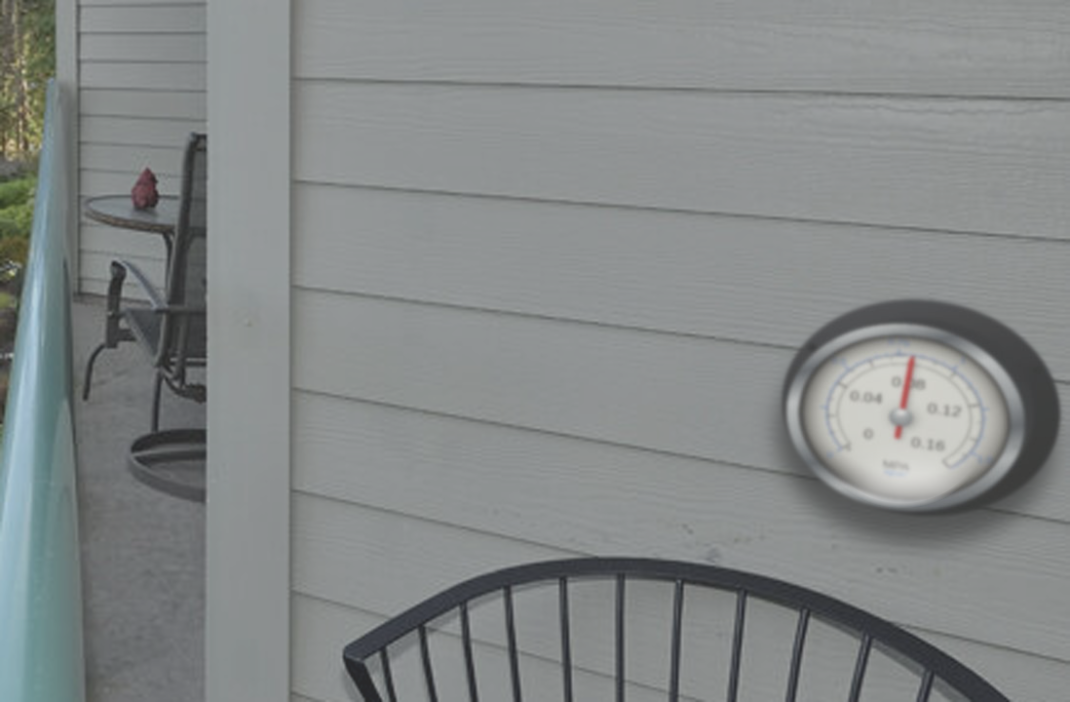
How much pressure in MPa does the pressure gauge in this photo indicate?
0.08 MPa
